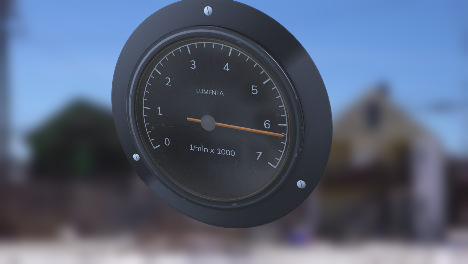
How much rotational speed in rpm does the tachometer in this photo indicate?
6200 rpm
